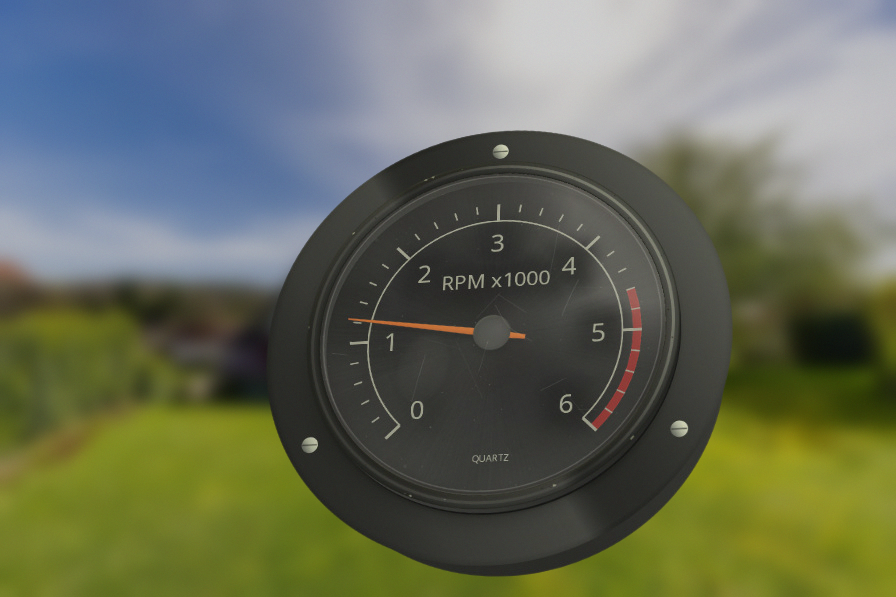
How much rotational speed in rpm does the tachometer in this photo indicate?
1200 rpm
